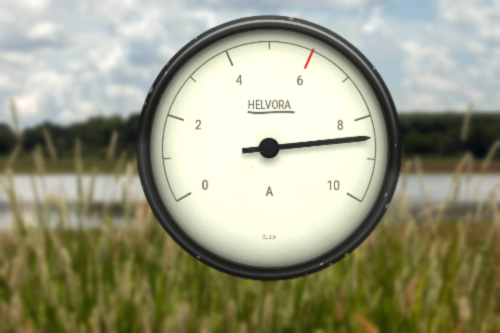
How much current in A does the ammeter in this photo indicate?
8.5 A
